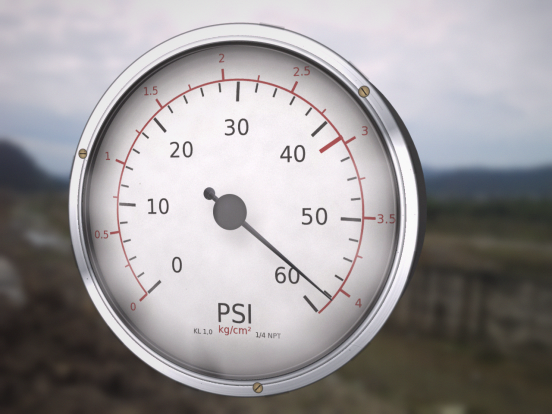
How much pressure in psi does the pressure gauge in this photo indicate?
58 psi
